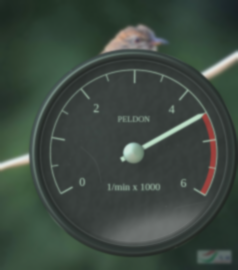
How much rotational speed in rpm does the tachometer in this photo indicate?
4500 rpm
